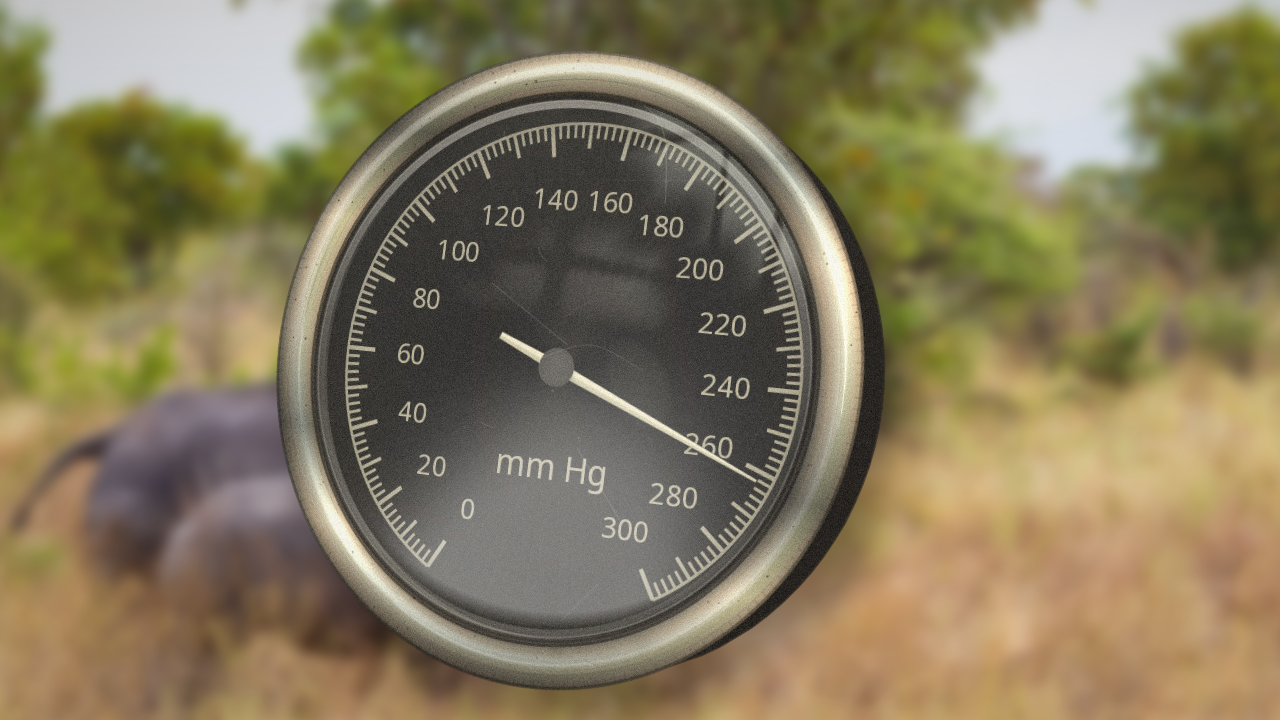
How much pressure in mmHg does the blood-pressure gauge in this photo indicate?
262 mmHg
